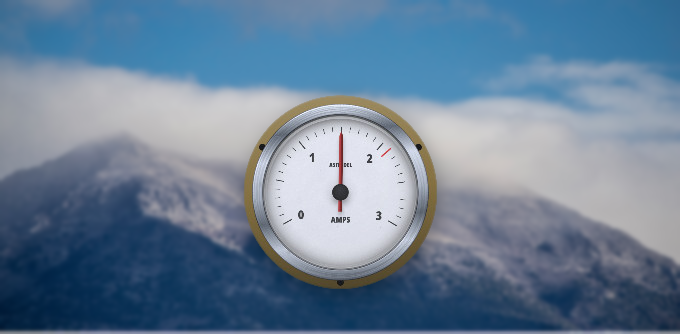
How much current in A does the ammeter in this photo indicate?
1.5 A
